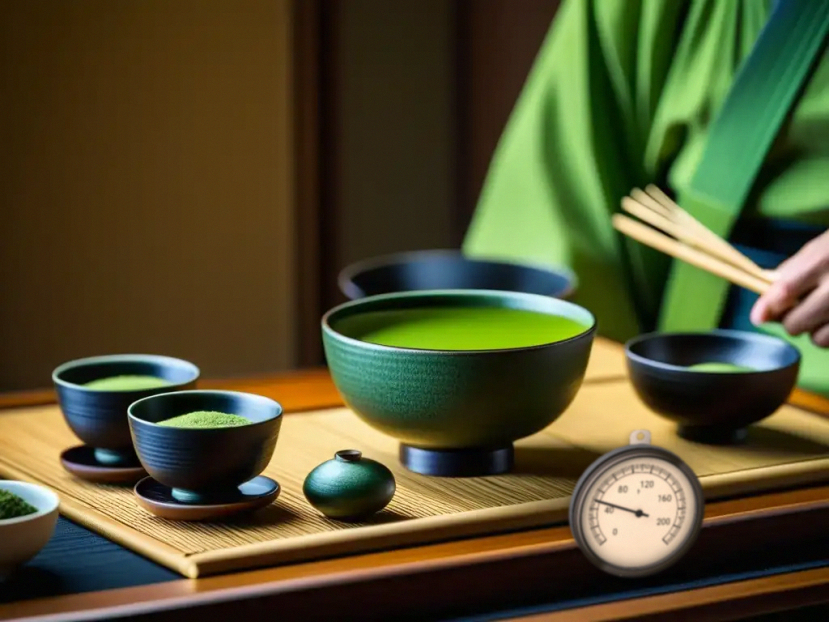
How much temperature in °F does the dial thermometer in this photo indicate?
50 °F
